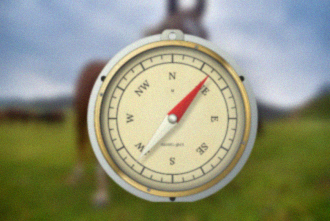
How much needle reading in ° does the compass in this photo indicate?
40 °
